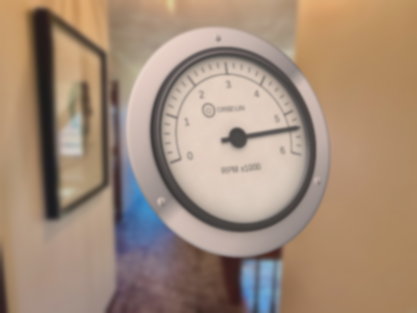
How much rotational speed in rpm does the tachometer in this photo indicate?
5400 rpm
